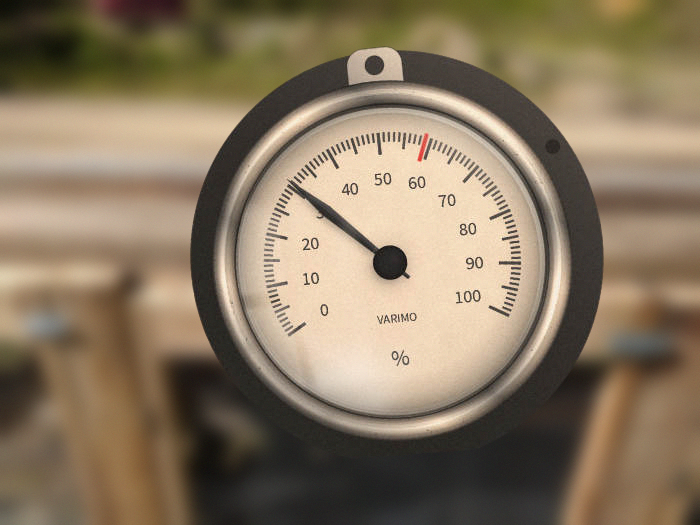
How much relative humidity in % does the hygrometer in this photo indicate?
31 %
